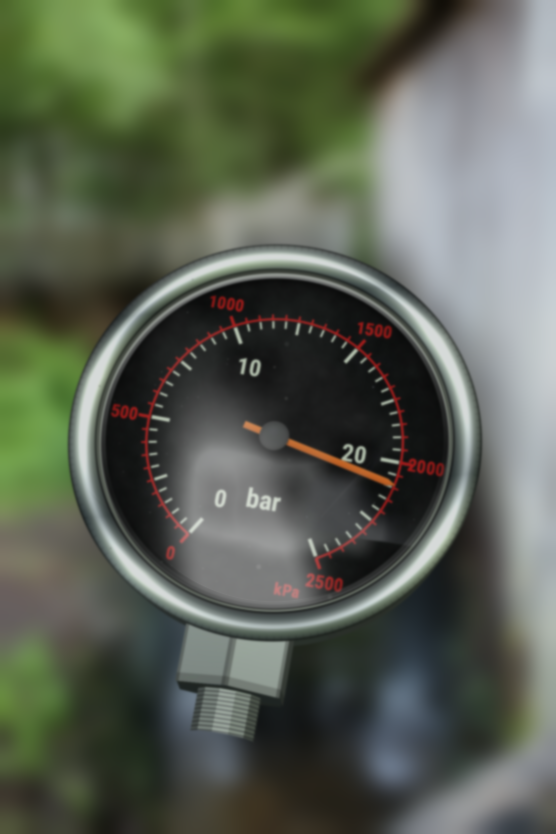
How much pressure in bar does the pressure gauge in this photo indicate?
21 bar
